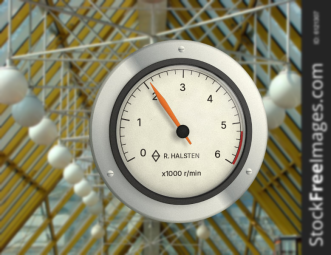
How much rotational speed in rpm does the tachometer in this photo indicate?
2100 rpm
